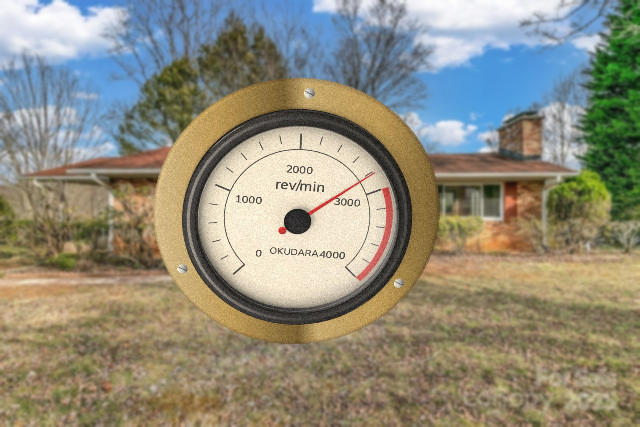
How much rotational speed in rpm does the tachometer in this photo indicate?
2800 rpm
